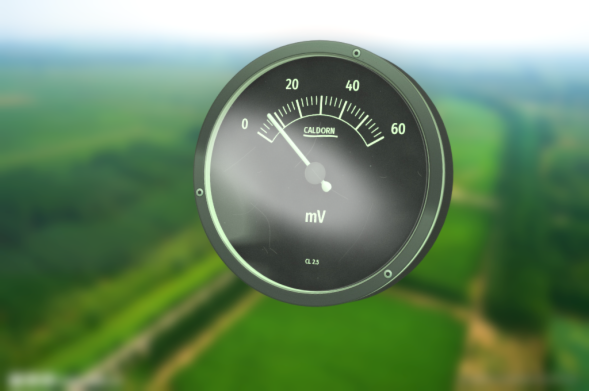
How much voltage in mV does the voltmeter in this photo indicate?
8 mV
